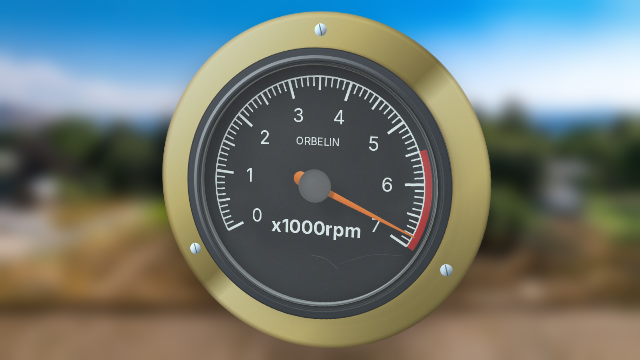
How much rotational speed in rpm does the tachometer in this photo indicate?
6800 rpm
